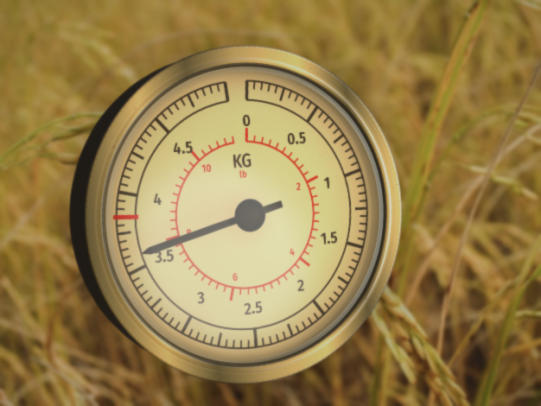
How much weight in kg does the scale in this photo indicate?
3.6 kg
